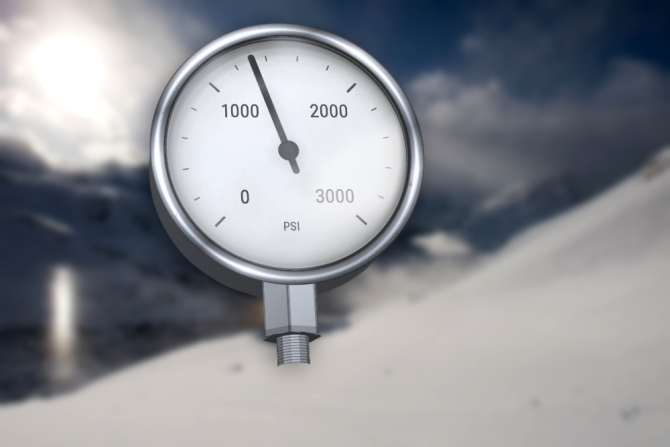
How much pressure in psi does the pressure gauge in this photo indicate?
1300 psi
